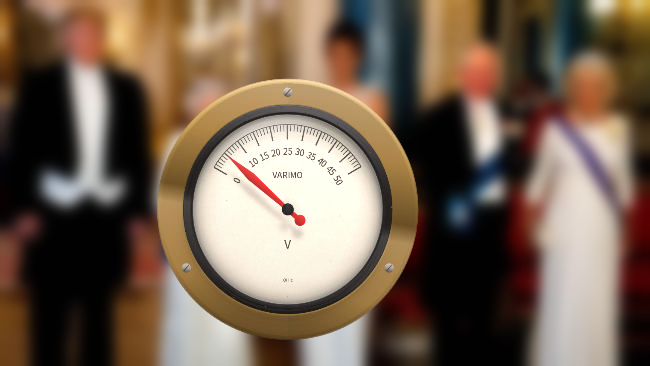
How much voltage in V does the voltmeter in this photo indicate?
5 V
